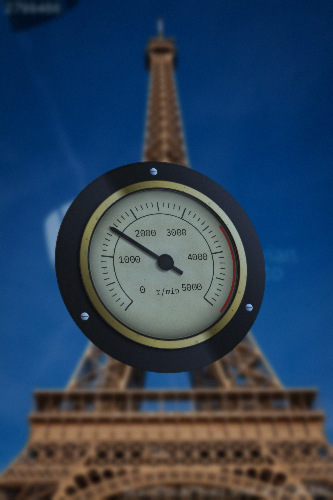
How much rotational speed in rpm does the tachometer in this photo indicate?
1500 rpm
